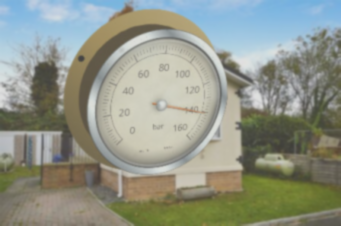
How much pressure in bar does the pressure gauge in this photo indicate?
140 bar
